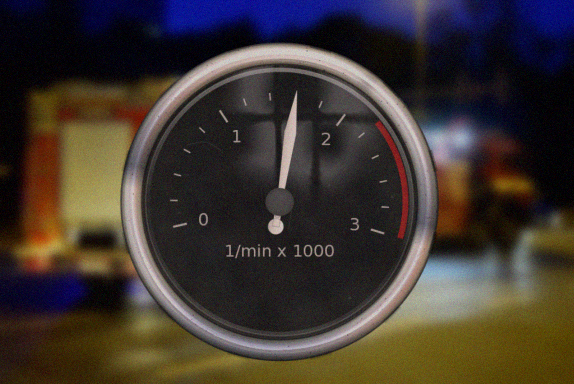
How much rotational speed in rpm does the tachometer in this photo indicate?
1600 rpm
